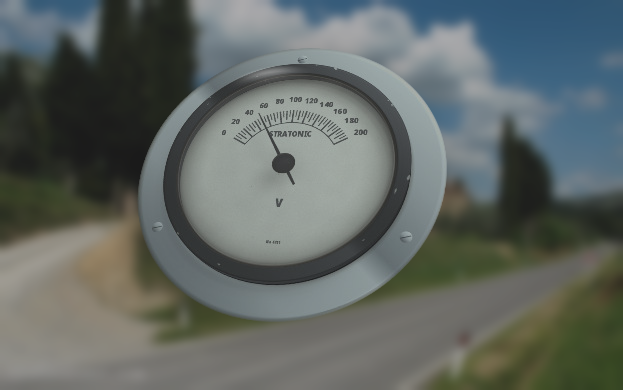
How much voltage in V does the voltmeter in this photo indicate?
50 V
